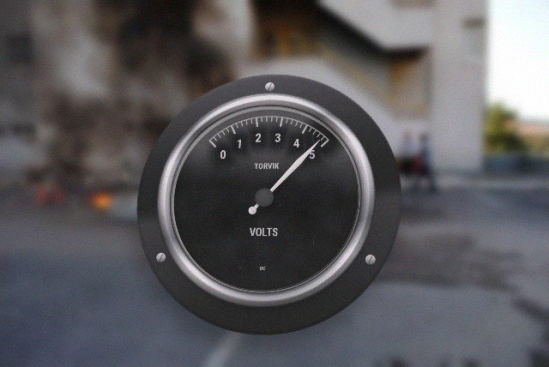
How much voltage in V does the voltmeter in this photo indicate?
4.8 V
